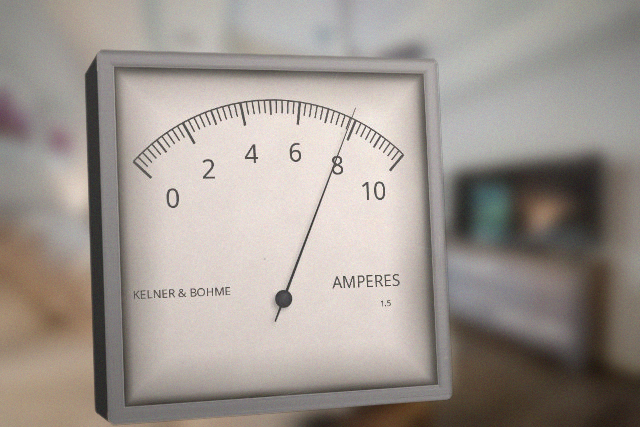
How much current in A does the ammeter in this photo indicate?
7.8 A
